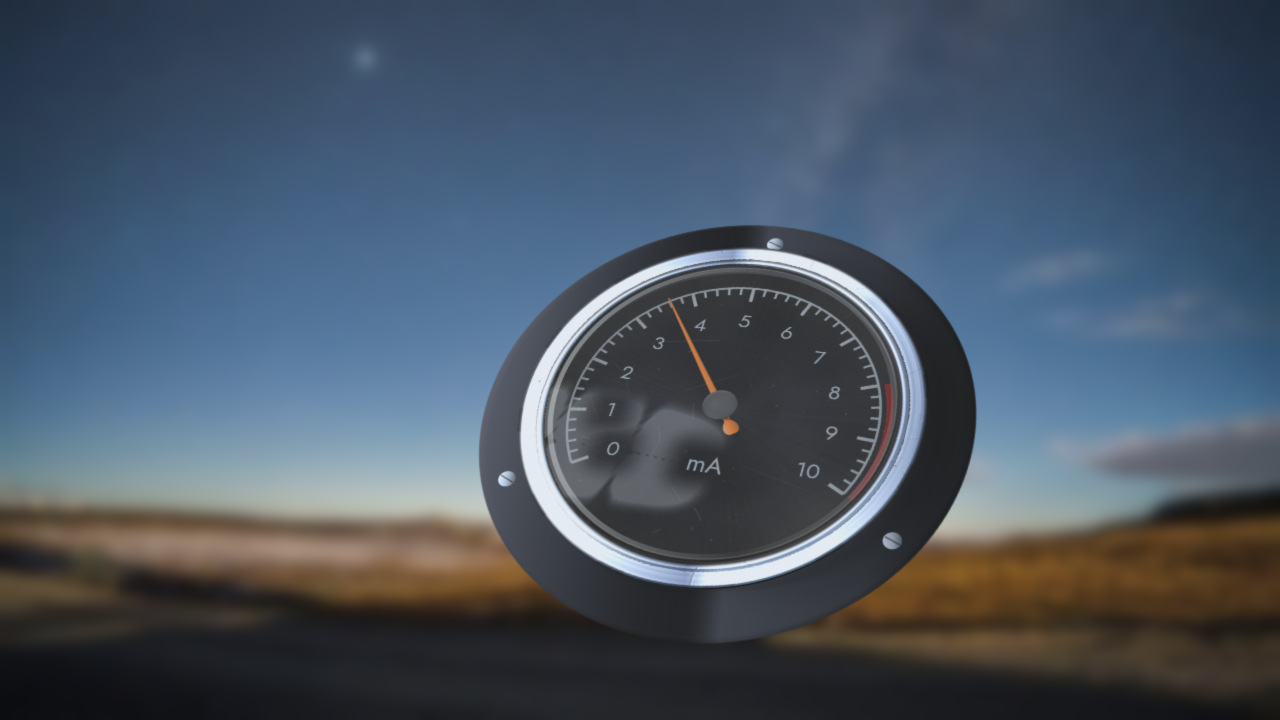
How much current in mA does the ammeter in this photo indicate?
3.6 mA
